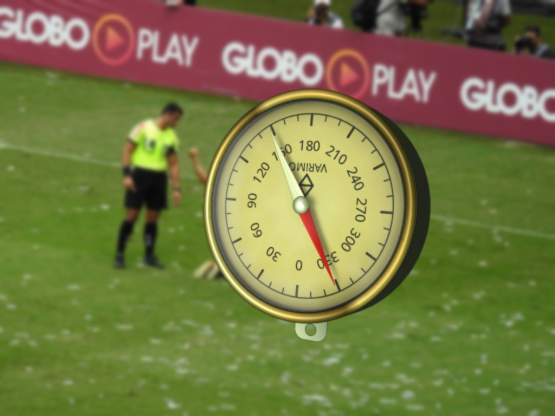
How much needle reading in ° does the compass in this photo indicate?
330 °
